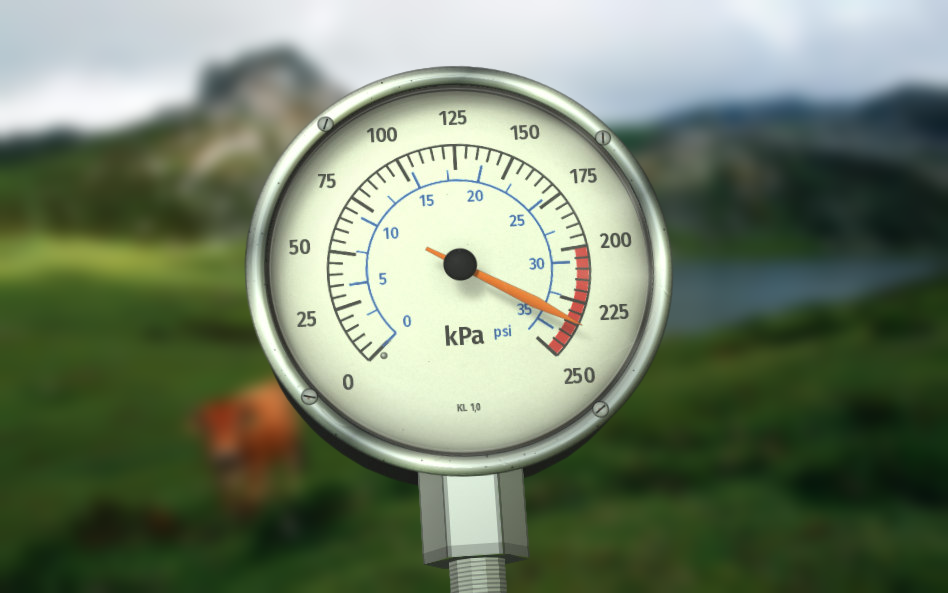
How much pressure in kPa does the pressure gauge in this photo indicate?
235 kPa
